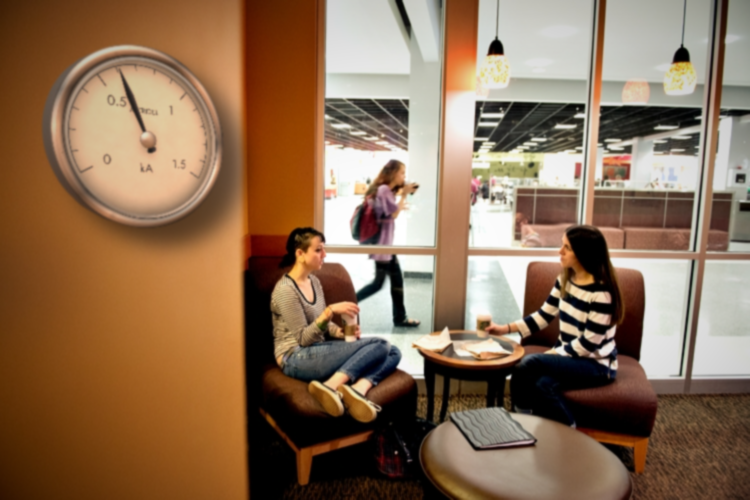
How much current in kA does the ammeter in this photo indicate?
0.6 kA
